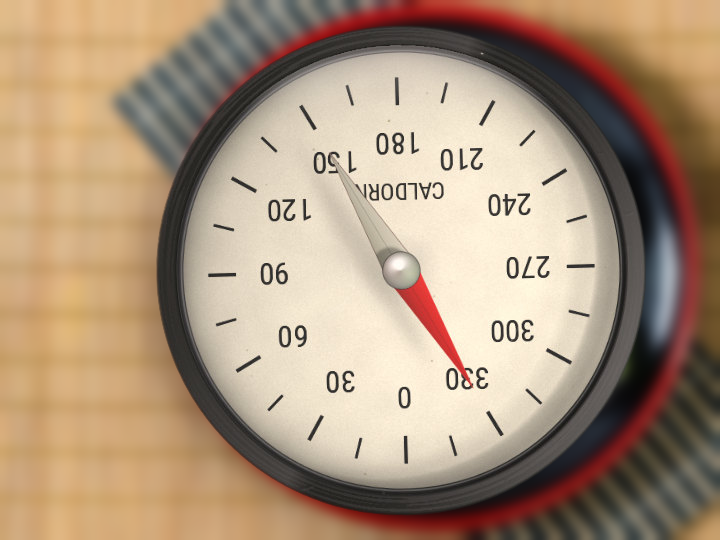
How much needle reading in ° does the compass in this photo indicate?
330 °
